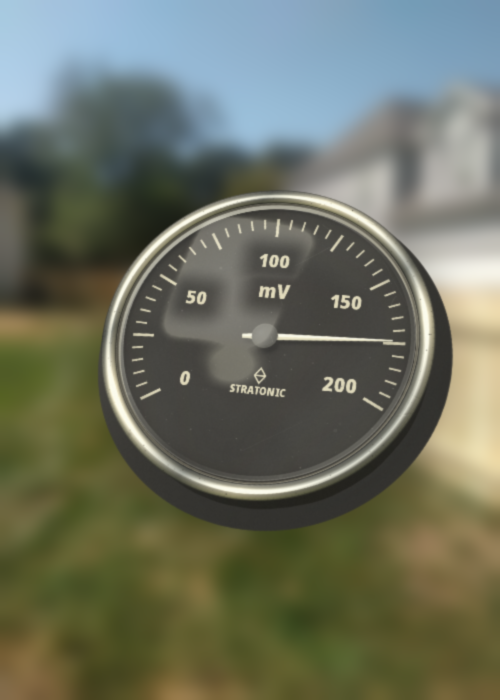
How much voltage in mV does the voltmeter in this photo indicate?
175 mV
